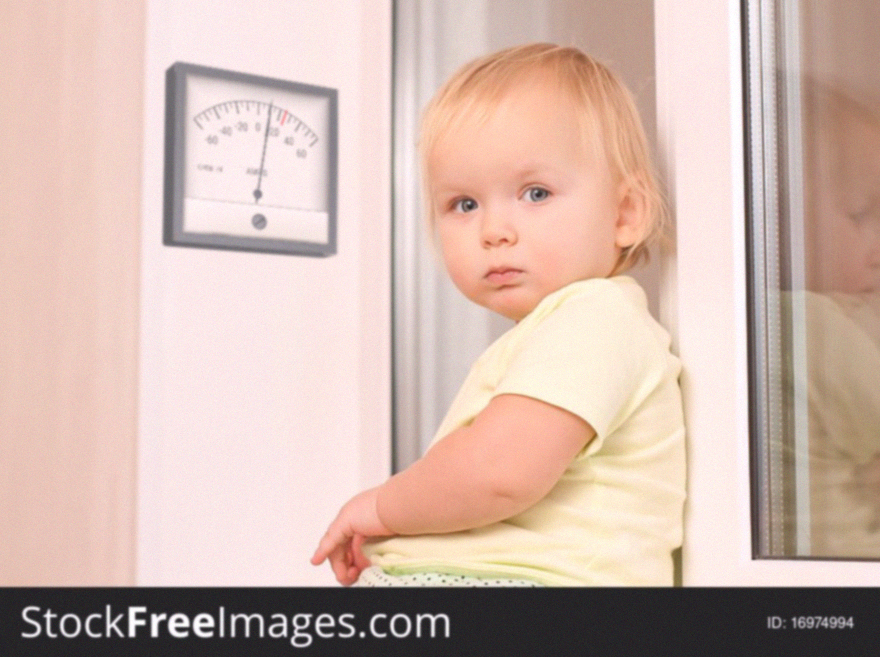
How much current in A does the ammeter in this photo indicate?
10 A
